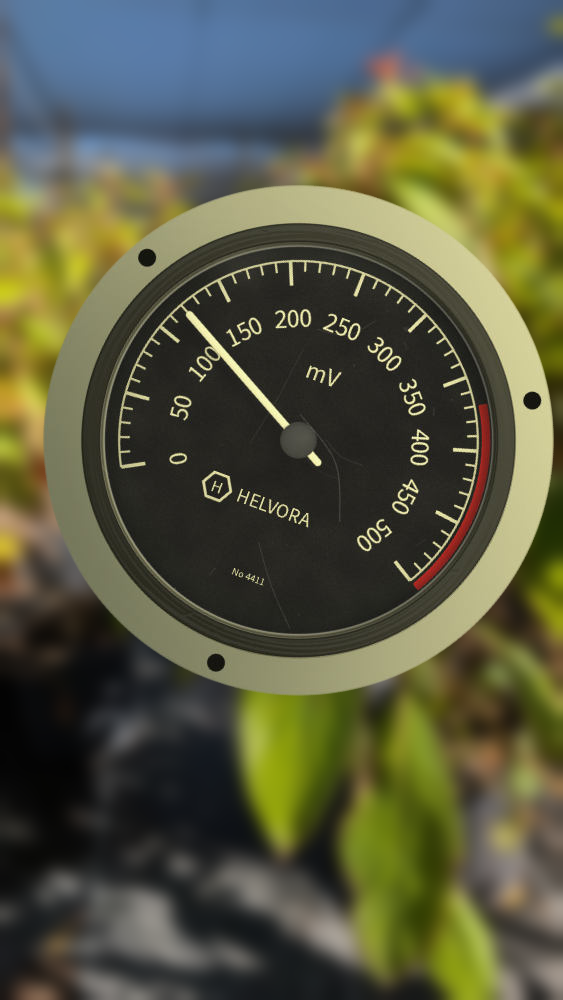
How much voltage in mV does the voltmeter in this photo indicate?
120 mV
